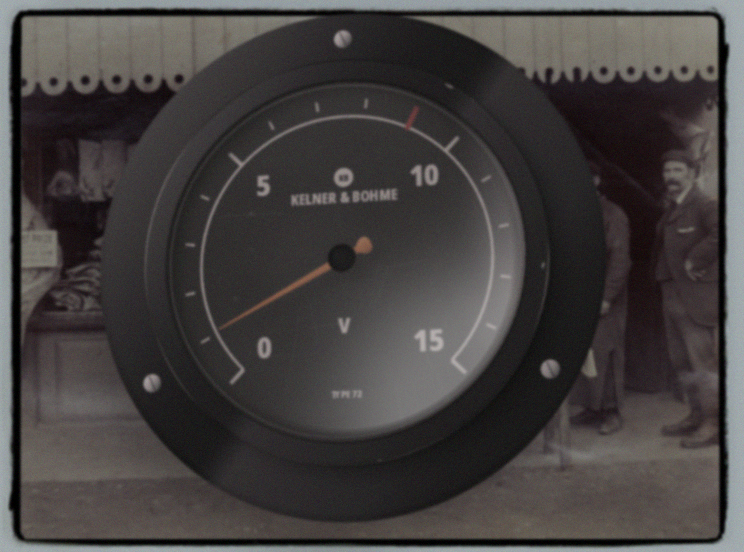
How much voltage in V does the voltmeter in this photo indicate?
1 V
